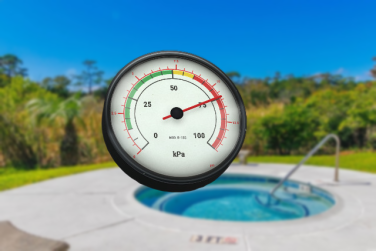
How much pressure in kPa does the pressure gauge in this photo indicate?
75 kPa
